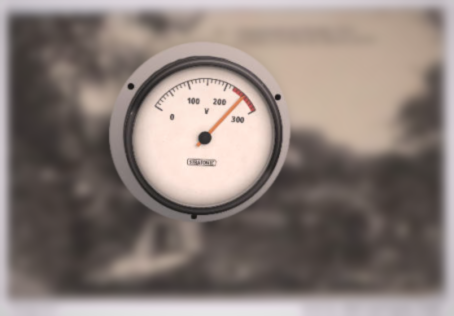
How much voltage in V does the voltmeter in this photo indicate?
250 V
